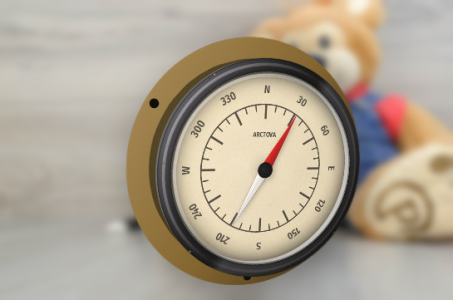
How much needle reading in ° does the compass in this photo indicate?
30 °
